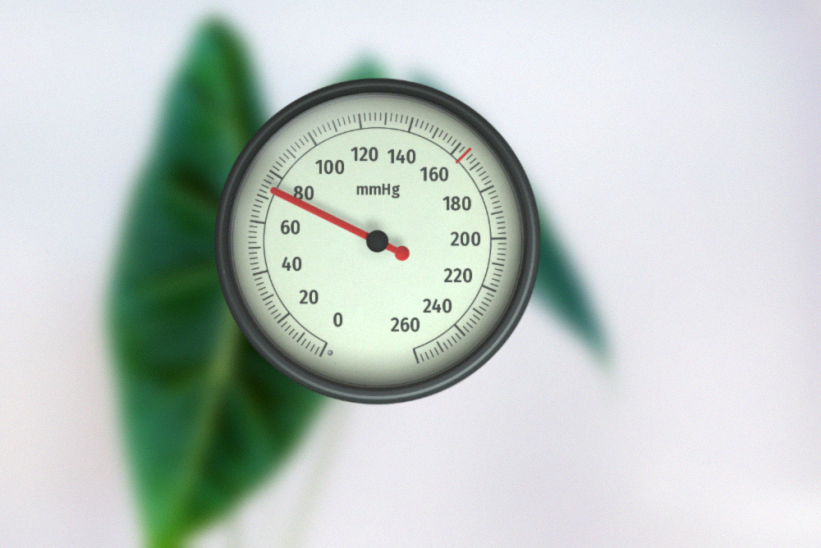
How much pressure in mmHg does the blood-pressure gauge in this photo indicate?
74 mmHg
